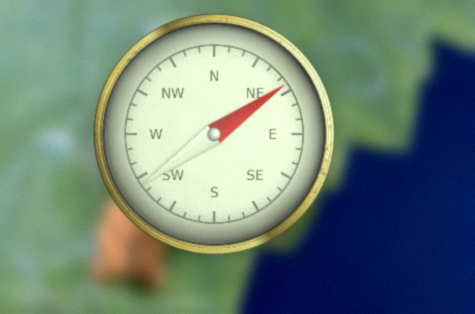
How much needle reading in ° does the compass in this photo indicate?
55 °
